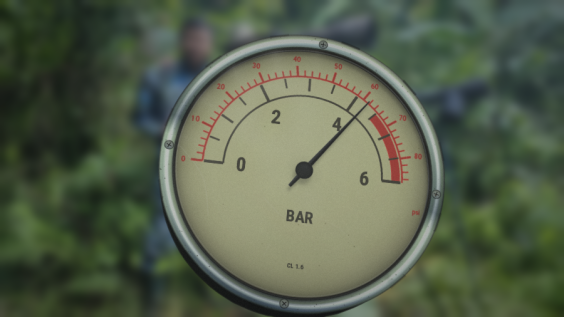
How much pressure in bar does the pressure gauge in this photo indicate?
4.25 bar
